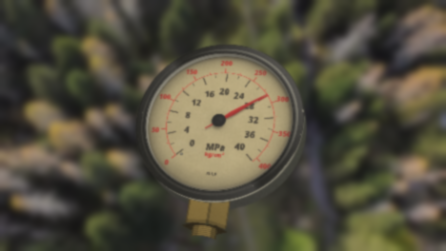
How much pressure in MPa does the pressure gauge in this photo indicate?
28 MPa
